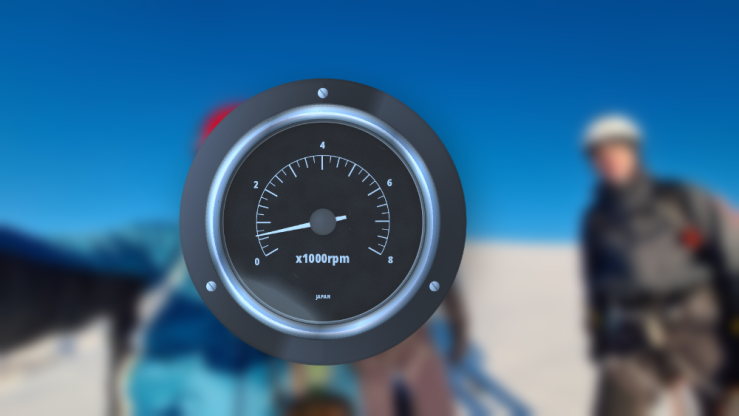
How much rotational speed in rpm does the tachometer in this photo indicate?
625 rpm
